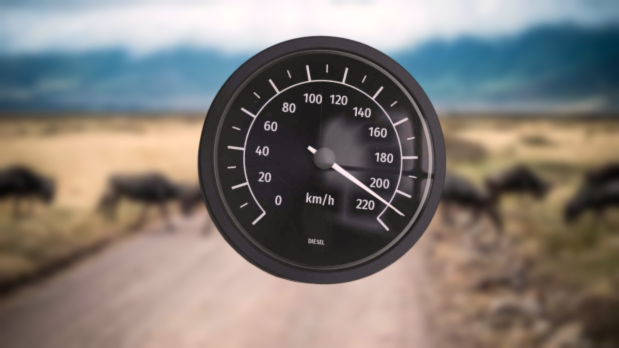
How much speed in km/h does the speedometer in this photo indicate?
210 km/h
